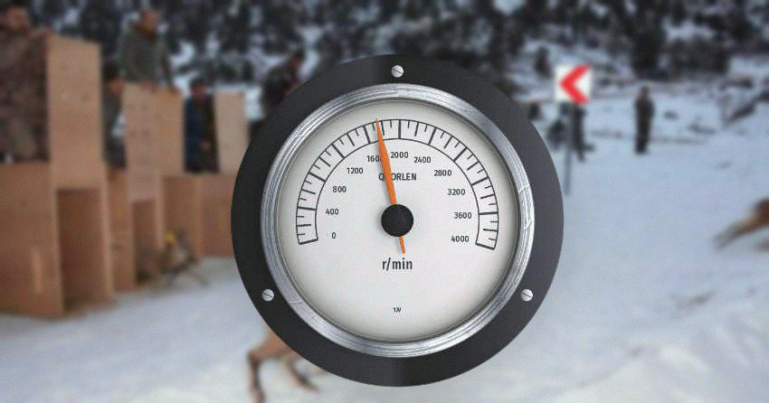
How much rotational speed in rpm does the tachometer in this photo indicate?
1750 rpm
